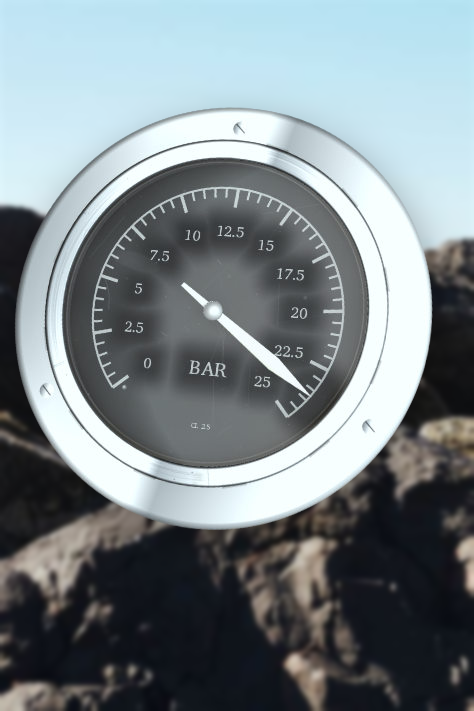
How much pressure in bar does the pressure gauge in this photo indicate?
23.75 bar
